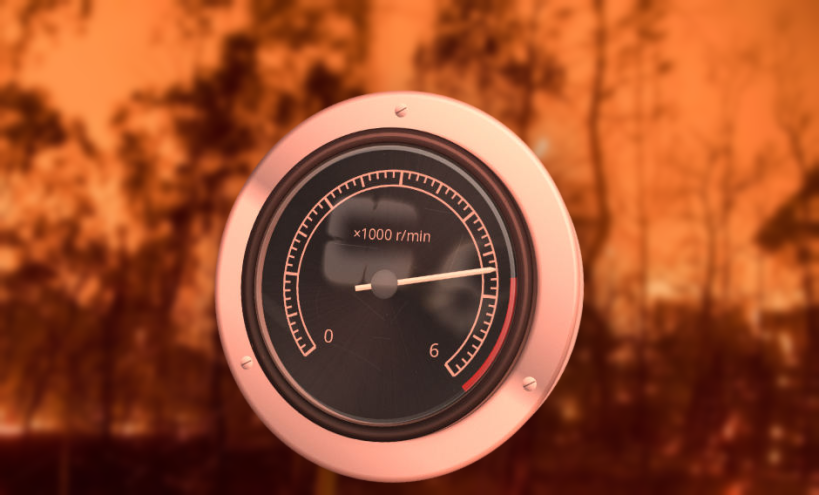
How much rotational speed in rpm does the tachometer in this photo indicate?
4700 rpm
